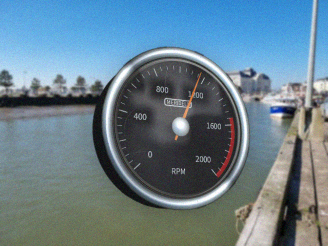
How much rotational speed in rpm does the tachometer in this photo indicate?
1150 rpm
